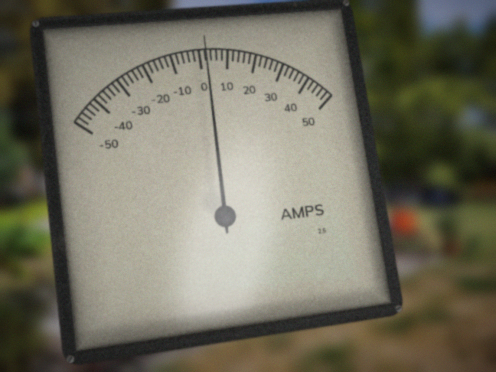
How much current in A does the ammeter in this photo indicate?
2 A
